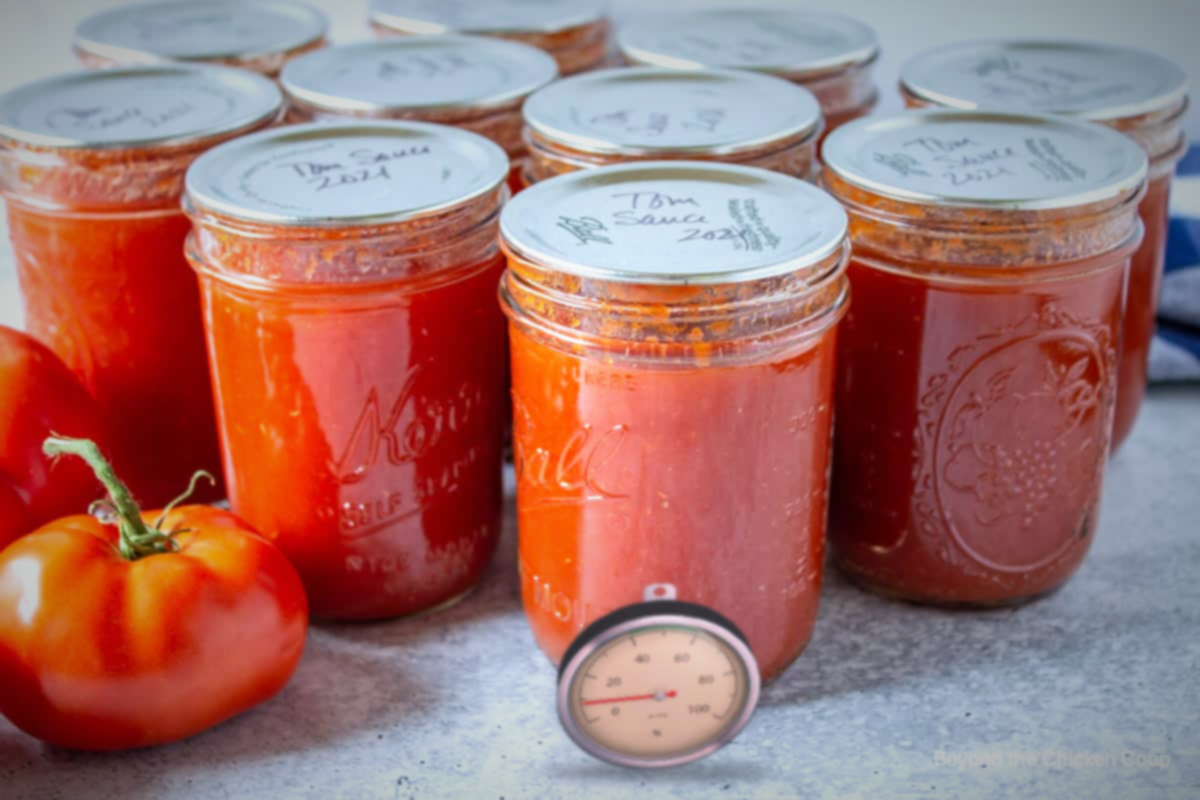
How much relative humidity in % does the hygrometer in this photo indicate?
10 %
